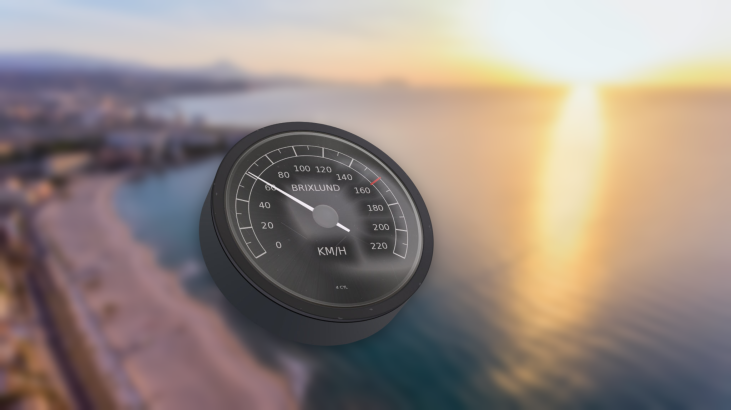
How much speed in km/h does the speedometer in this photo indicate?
60 km/h
